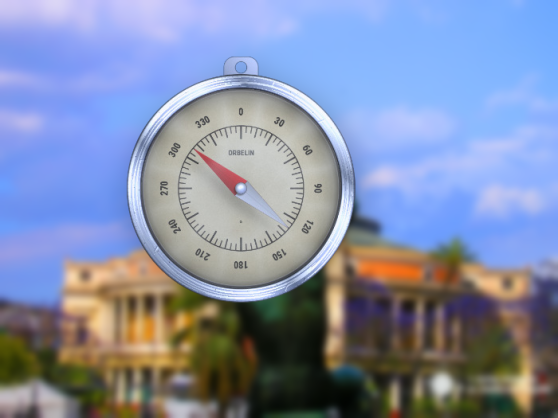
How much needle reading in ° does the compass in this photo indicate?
310 °
